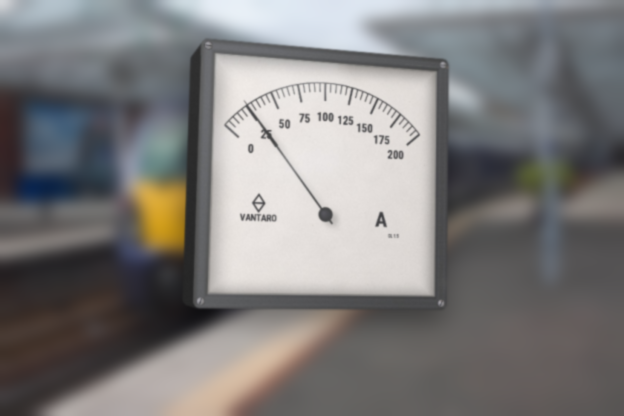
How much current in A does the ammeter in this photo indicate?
25 A
